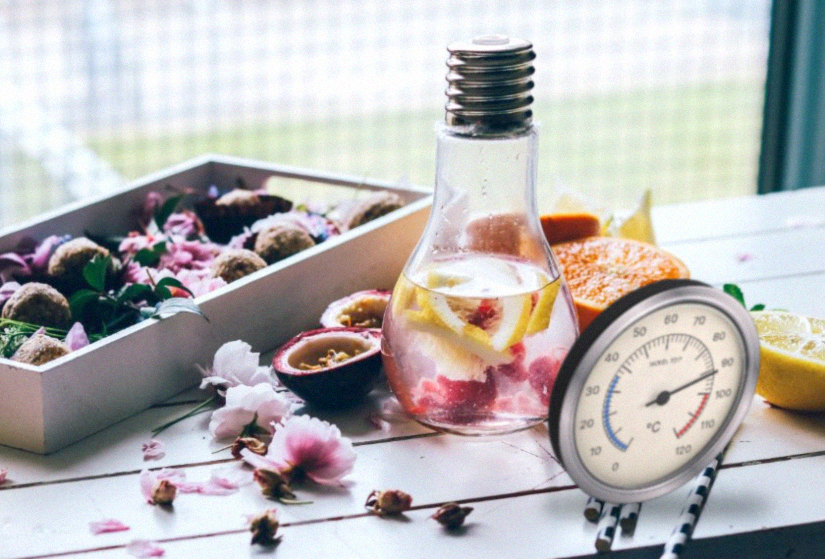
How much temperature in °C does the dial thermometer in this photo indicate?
90 °C
